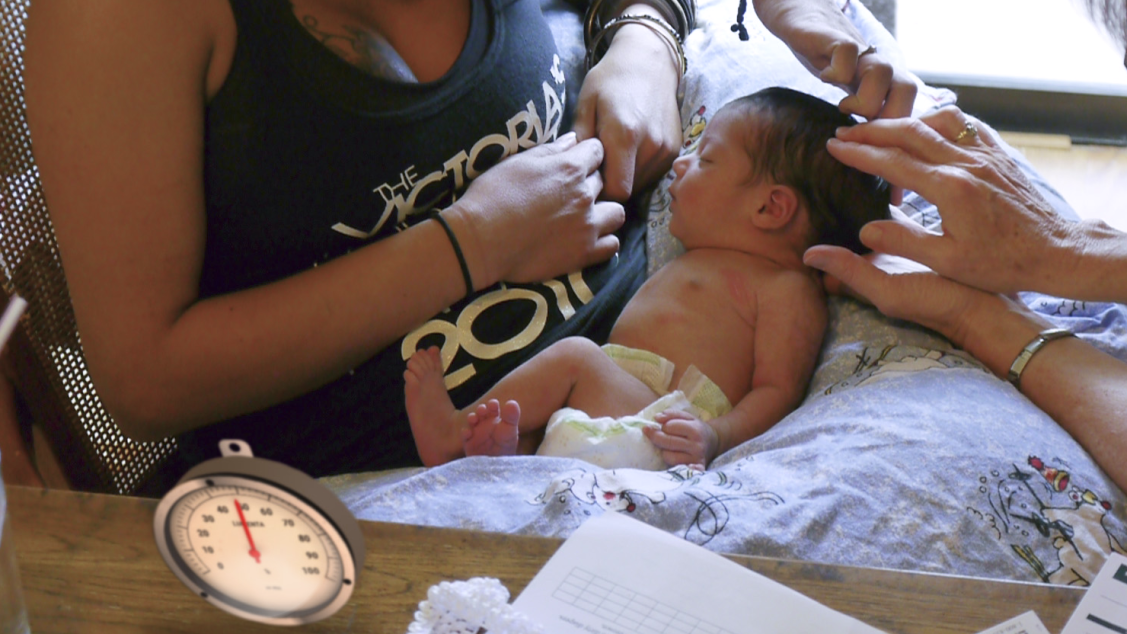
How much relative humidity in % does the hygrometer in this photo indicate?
50 %
